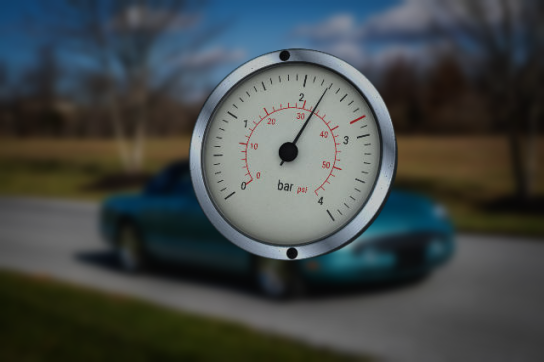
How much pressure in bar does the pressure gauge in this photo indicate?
2.3 bar
